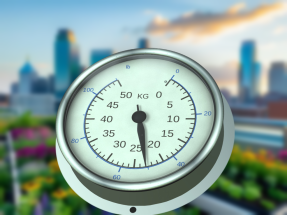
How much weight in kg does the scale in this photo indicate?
23 kg
